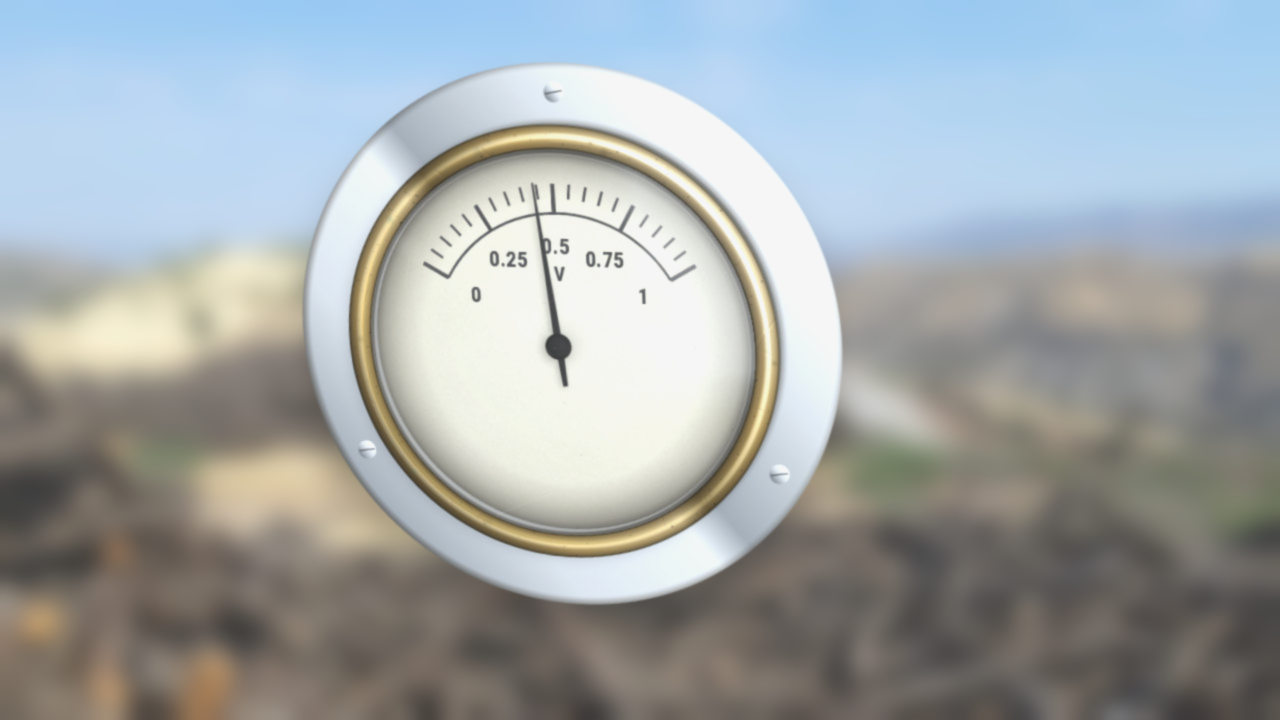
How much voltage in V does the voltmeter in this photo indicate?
0.45 V
